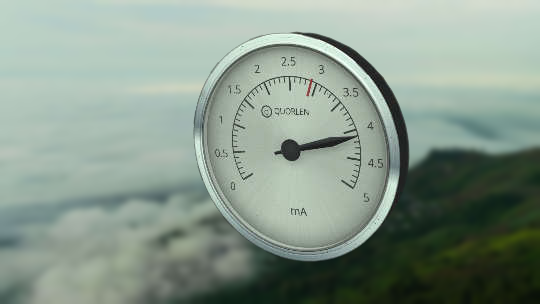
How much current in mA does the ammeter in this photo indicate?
4.1 mA
